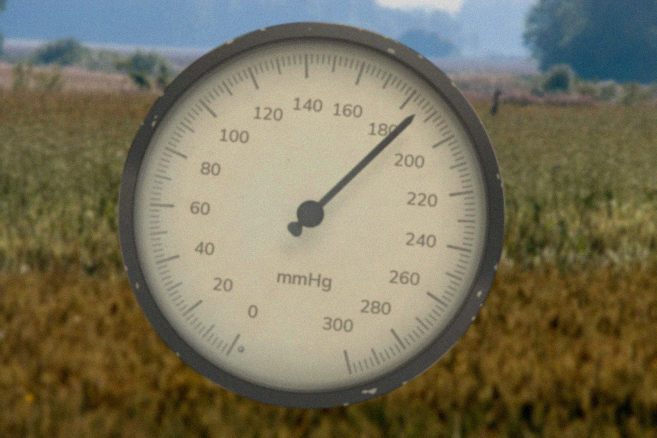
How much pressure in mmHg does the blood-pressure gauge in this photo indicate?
186 mmHg
